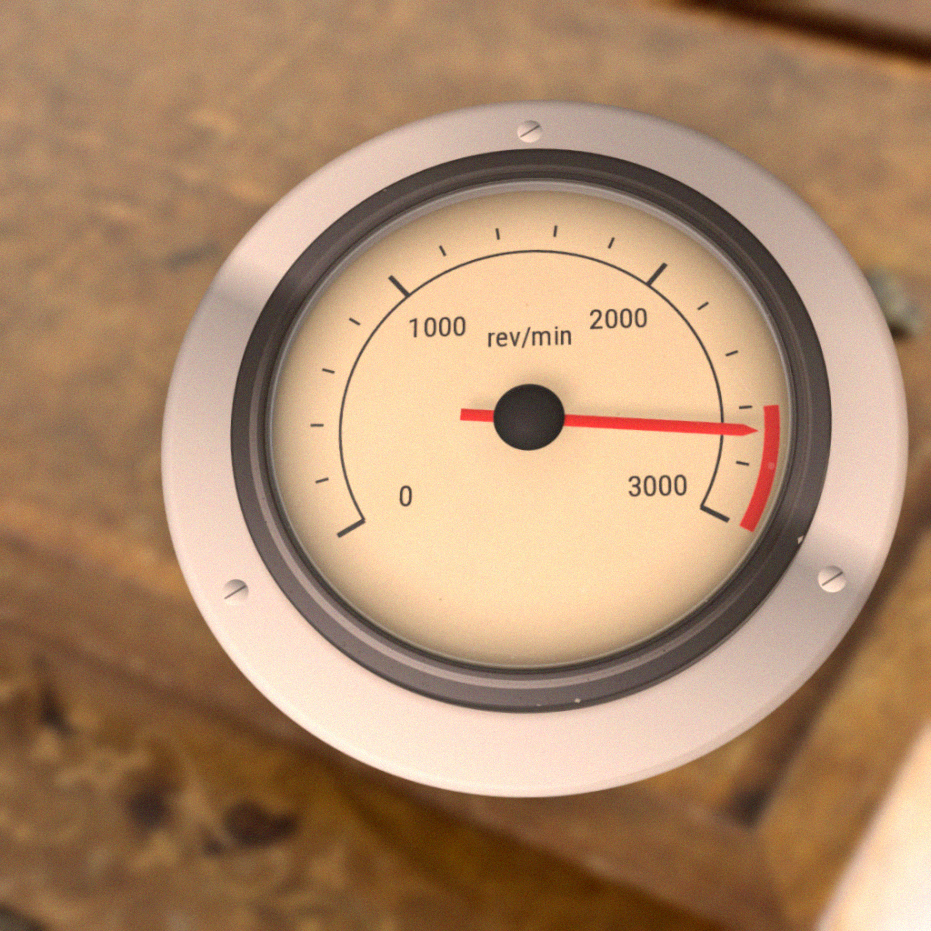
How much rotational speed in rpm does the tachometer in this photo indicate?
2700 rpm
